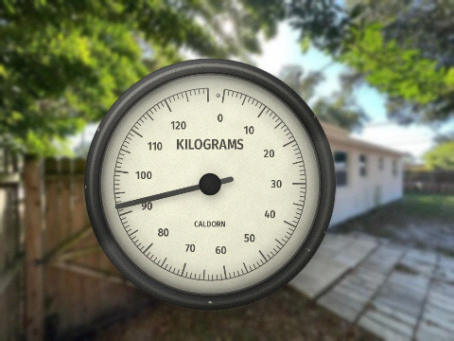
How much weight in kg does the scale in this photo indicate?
92 kg
